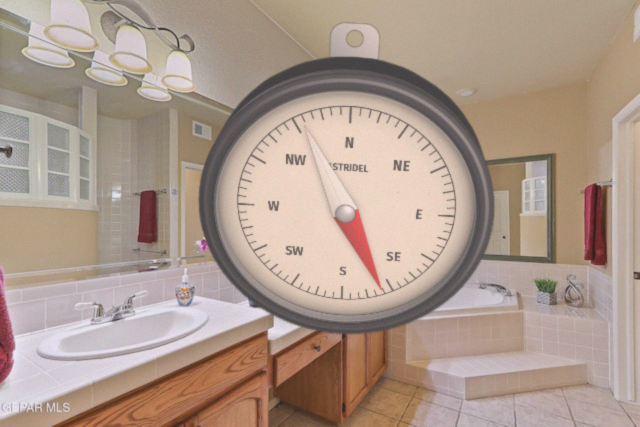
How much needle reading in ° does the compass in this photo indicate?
155 °
